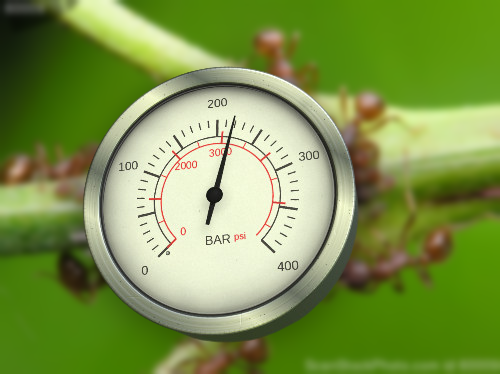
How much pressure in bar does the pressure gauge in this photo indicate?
220 bar
